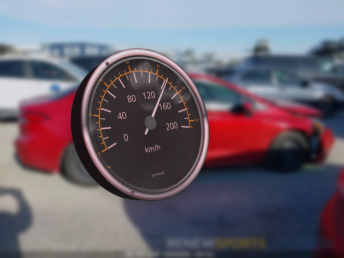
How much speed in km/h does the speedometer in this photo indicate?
140 km/h
